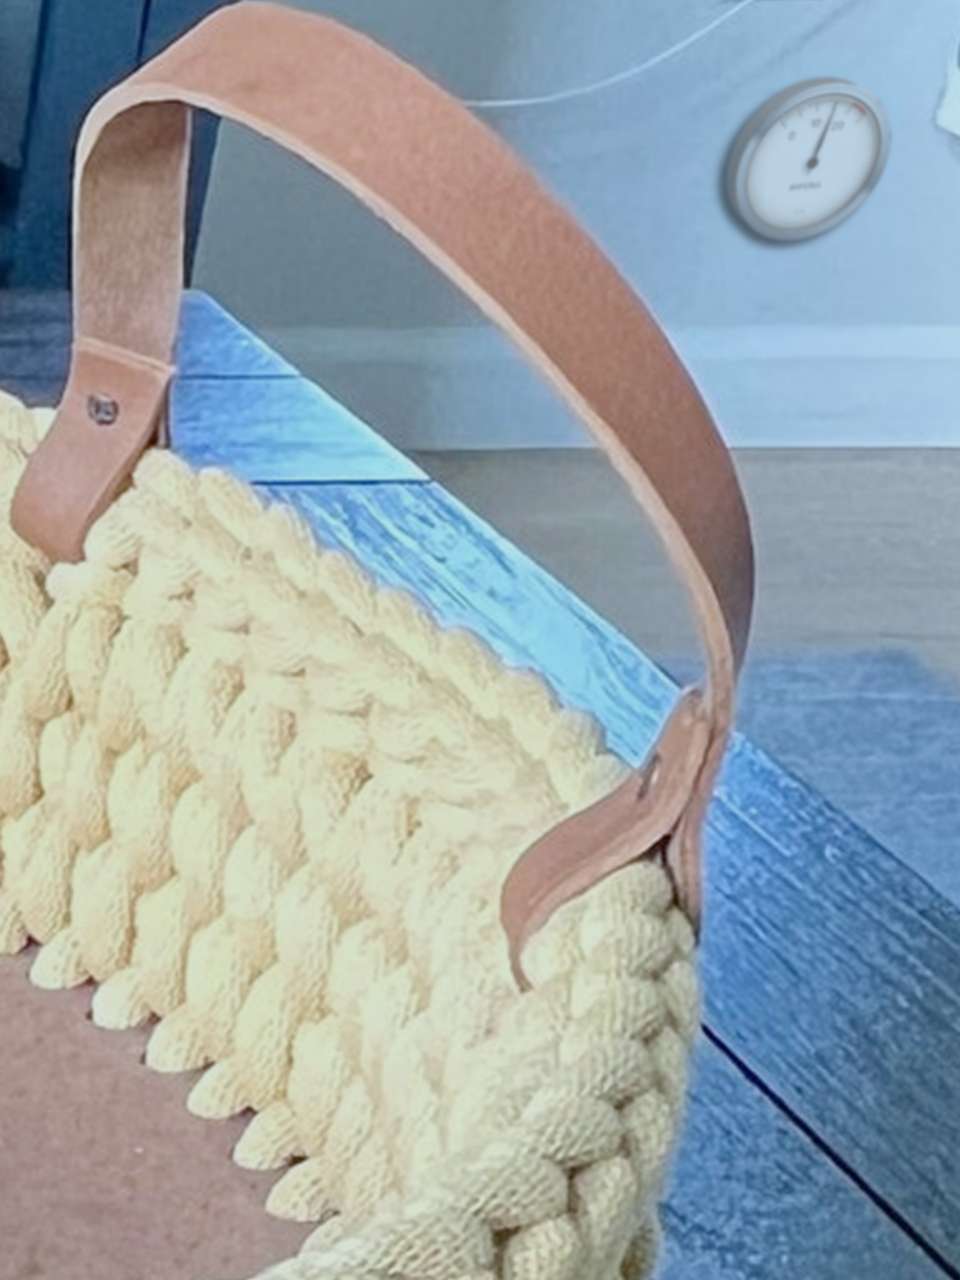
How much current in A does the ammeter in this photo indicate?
15 A
